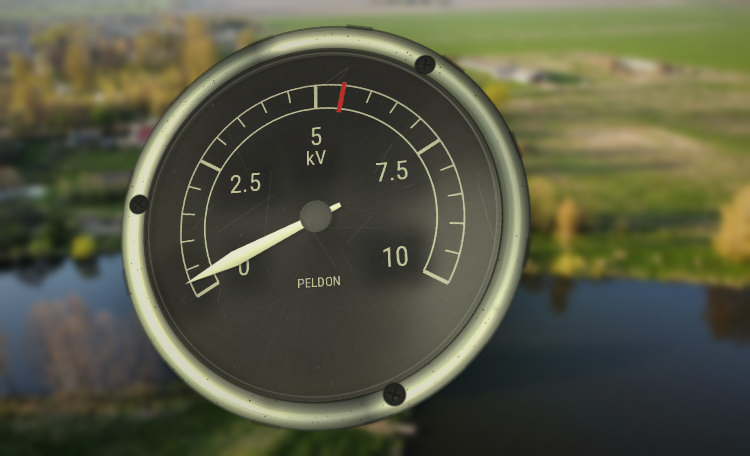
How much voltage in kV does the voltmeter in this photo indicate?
0.25 kV
